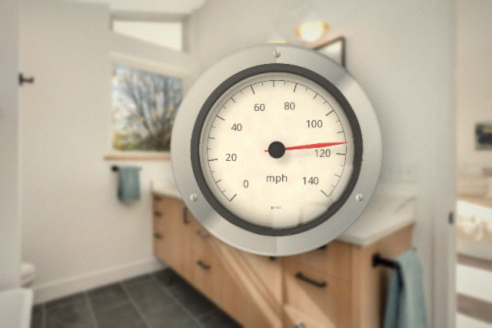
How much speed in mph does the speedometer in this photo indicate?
115 mph
